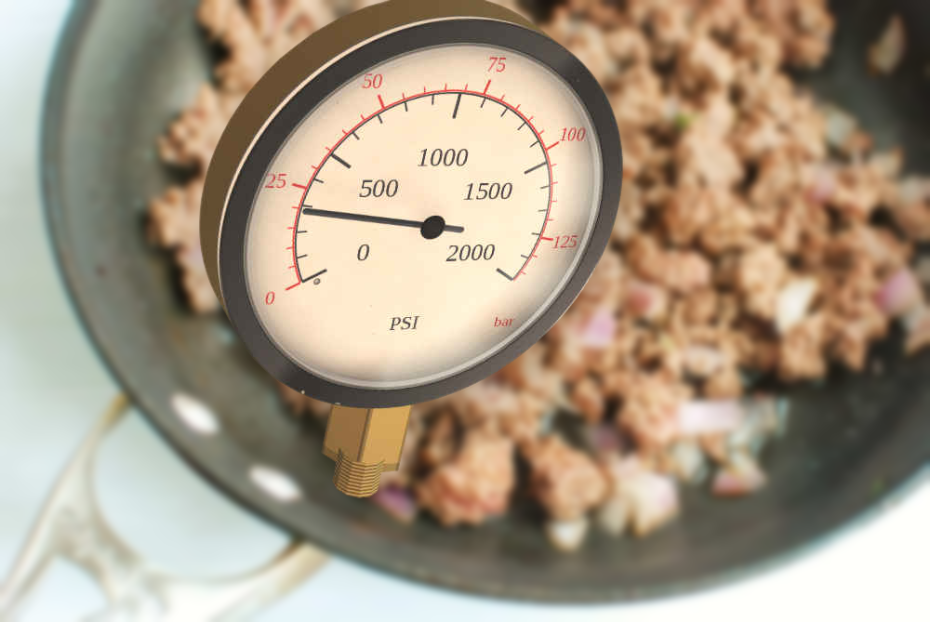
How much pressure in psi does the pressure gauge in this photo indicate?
300 psi
